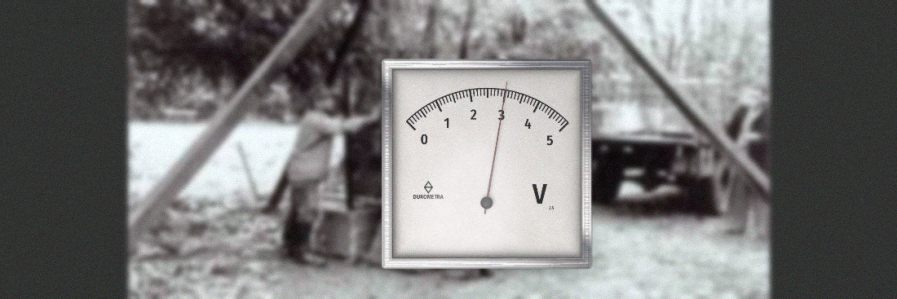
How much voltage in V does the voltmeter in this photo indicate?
3 V
